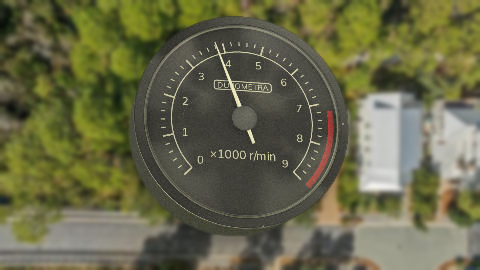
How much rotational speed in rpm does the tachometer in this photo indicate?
3800 rpm
